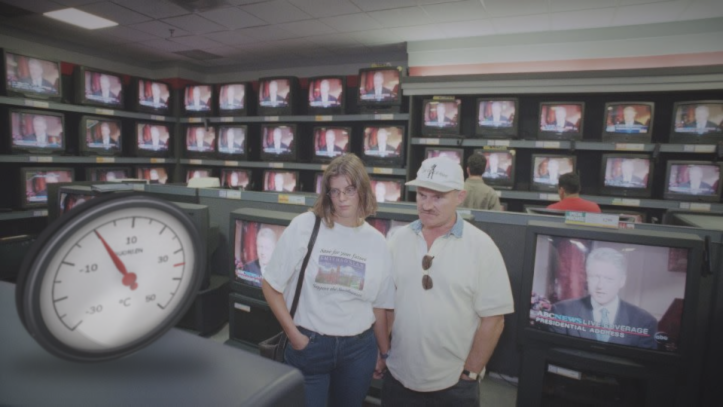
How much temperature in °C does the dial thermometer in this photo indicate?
0 °C
